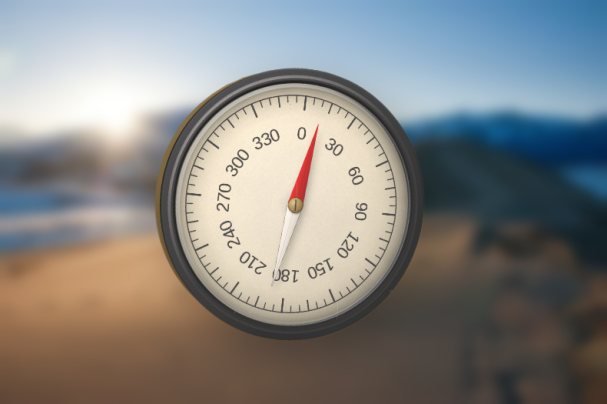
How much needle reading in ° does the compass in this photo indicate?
10 °
